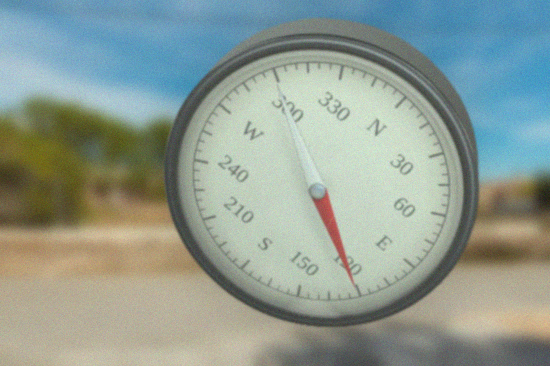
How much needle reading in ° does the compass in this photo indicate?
120 °
